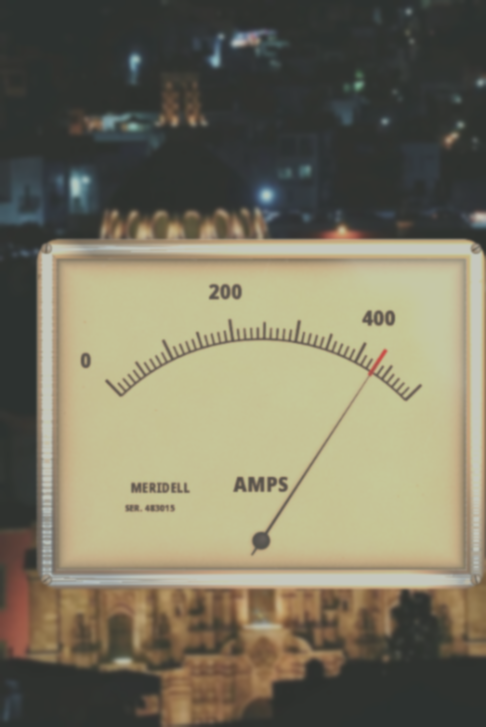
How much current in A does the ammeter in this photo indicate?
430 A
